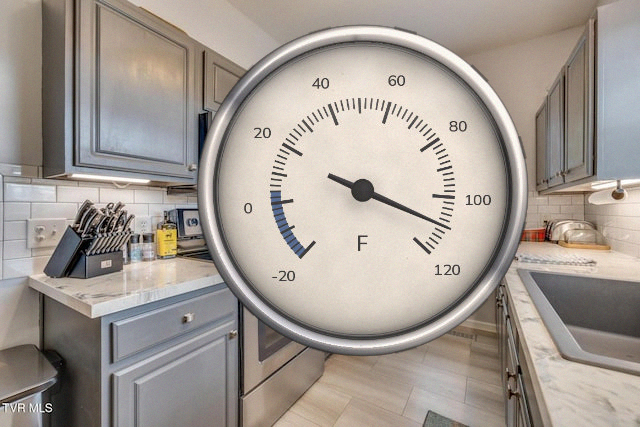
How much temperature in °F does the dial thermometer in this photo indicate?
110 °F
